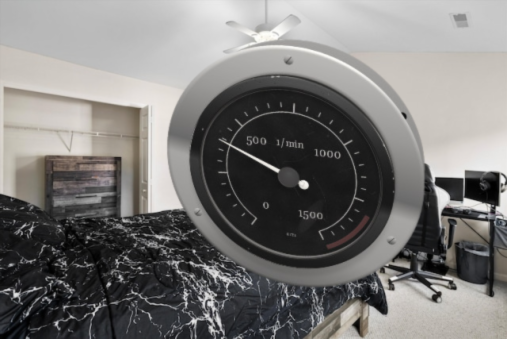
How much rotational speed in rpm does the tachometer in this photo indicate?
400 rpm
